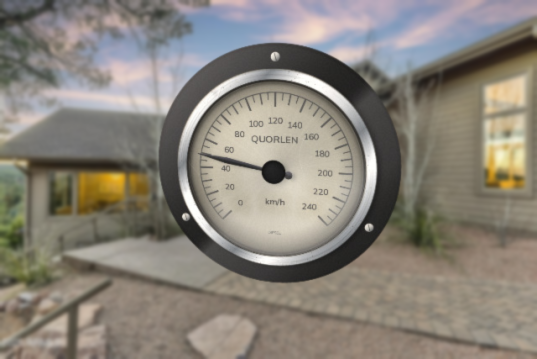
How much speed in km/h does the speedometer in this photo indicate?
50 km/h
